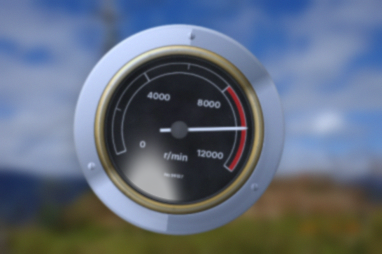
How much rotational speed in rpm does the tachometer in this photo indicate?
10000 rpm
